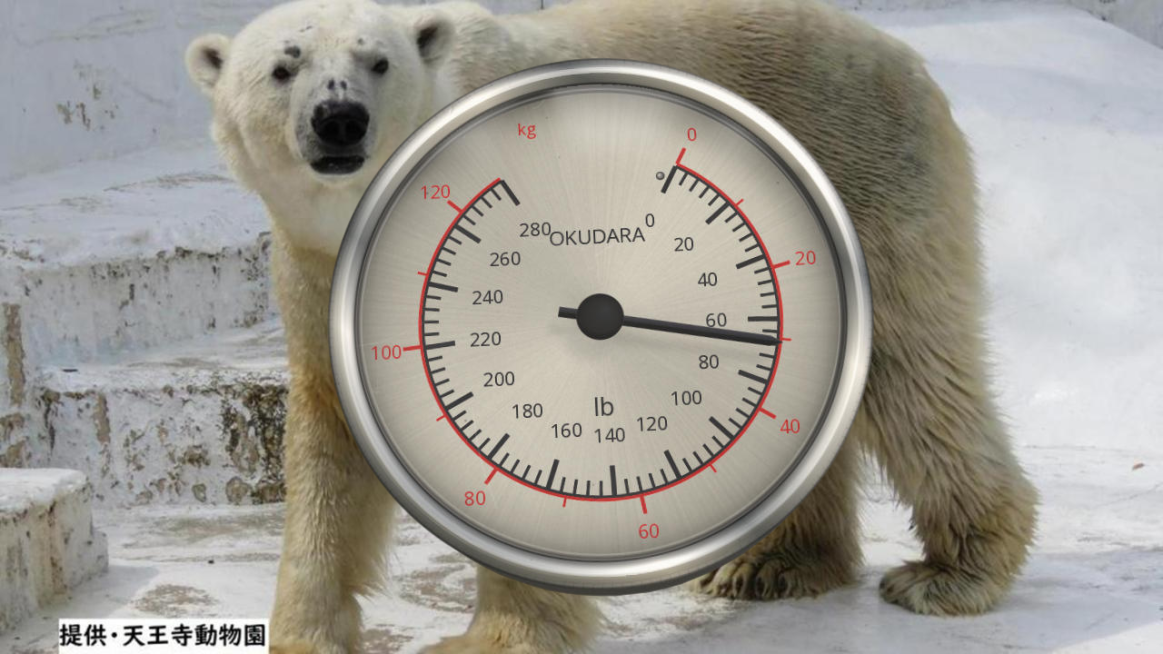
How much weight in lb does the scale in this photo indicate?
68 lb
